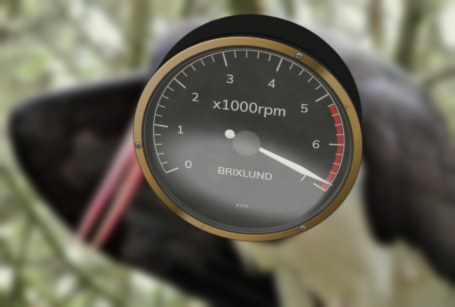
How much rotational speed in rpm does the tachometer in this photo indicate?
6800 rpm
